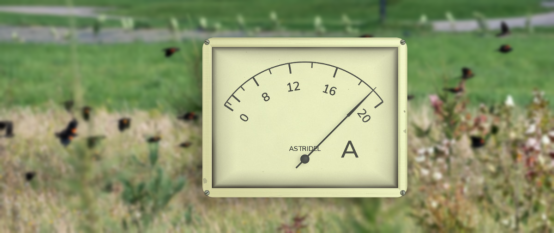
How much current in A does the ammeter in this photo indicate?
19 A
